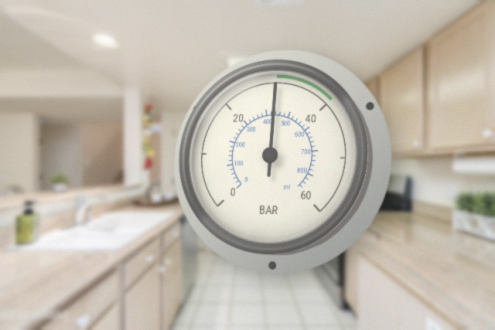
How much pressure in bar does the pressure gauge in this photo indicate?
30 bar
